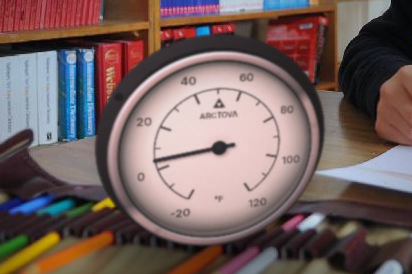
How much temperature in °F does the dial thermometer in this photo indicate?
5 °F
